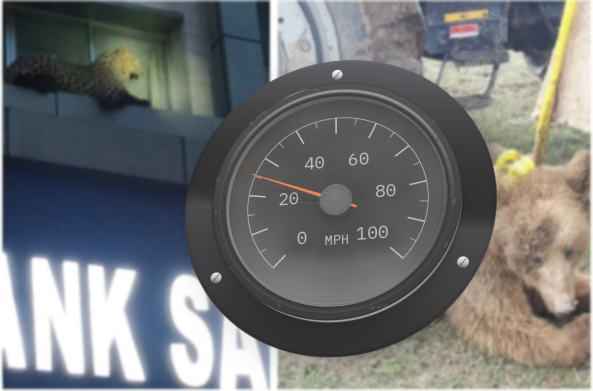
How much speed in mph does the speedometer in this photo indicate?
25 mph
